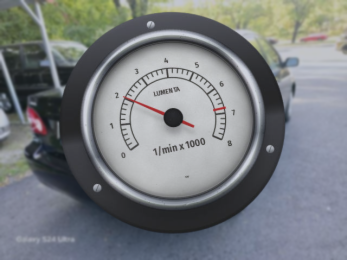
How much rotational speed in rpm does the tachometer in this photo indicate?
2000 rpm
